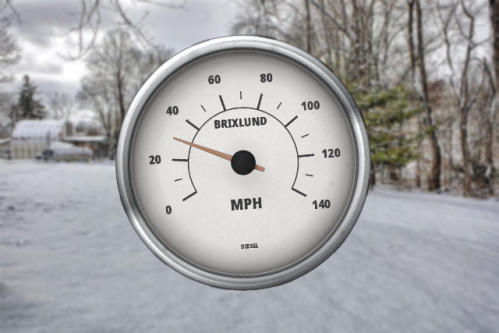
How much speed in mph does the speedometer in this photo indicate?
30 mph
